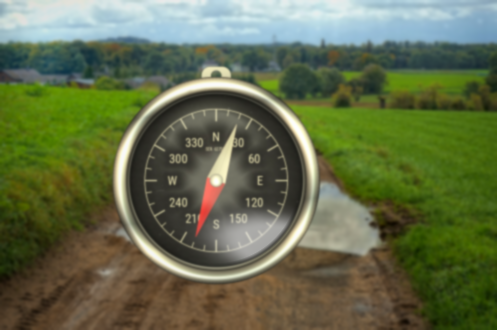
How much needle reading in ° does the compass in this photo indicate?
200 °
